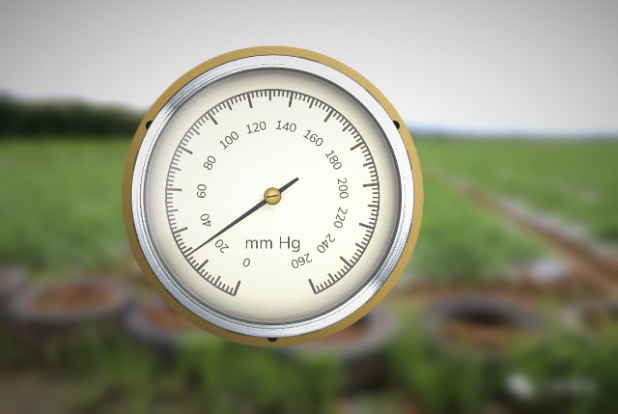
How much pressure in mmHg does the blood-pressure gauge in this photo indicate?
28 mmHg
